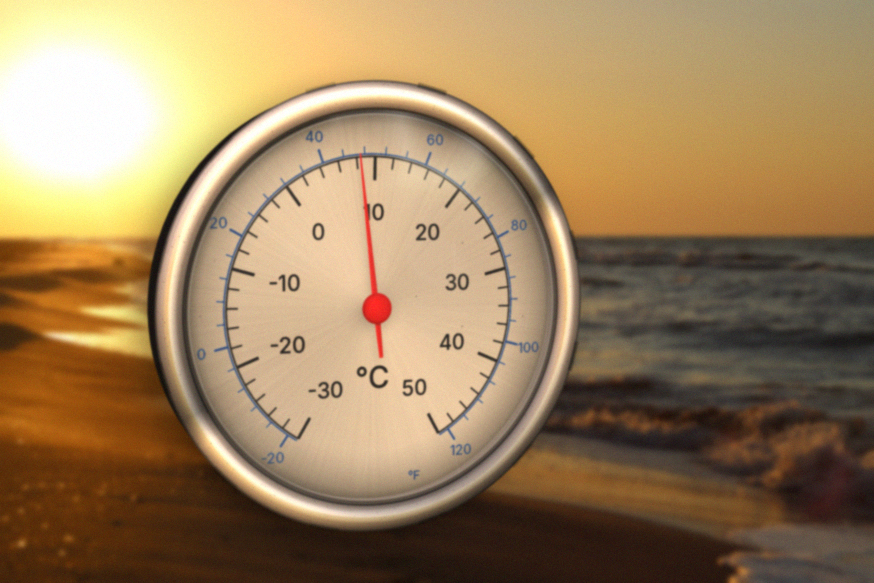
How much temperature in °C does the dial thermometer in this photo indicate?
8 °C
